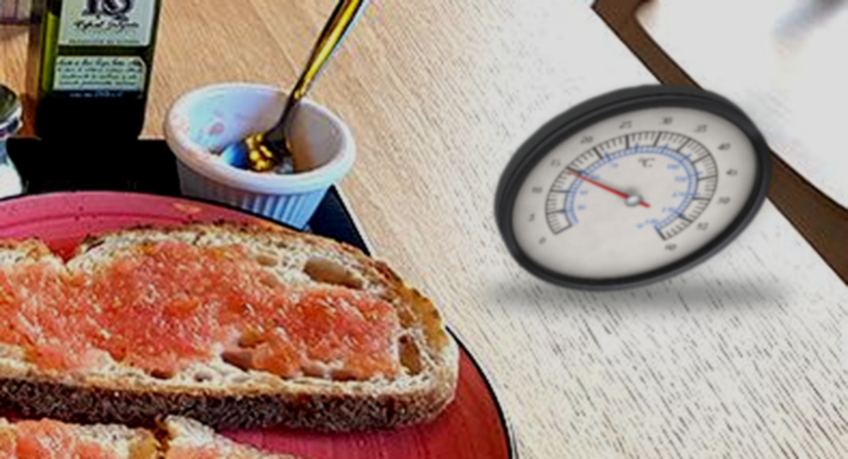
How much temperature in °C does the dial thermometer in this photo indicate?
15 °C
